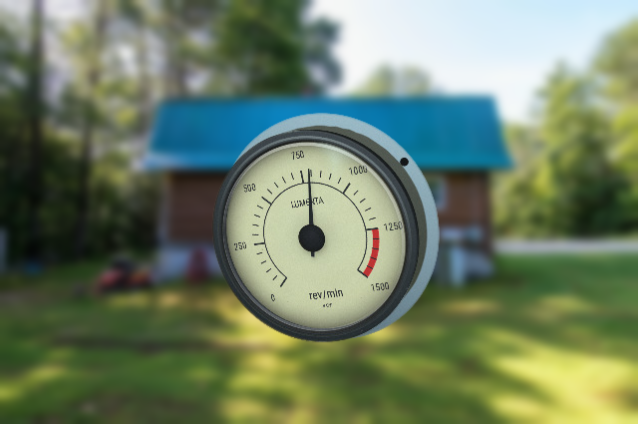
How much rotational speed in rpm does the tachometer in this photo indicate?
800 rpm
